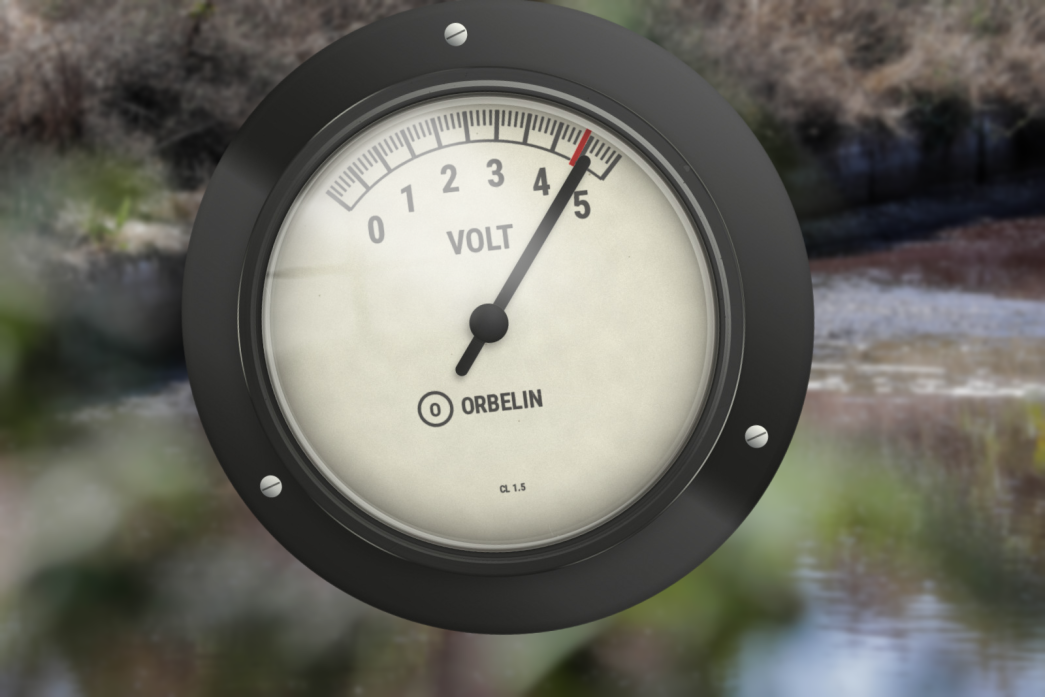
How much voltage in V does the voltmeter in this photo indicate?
4.6 V
